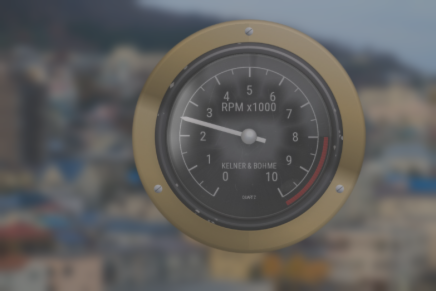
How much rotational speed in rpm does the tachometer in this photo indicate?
2500 rpm
